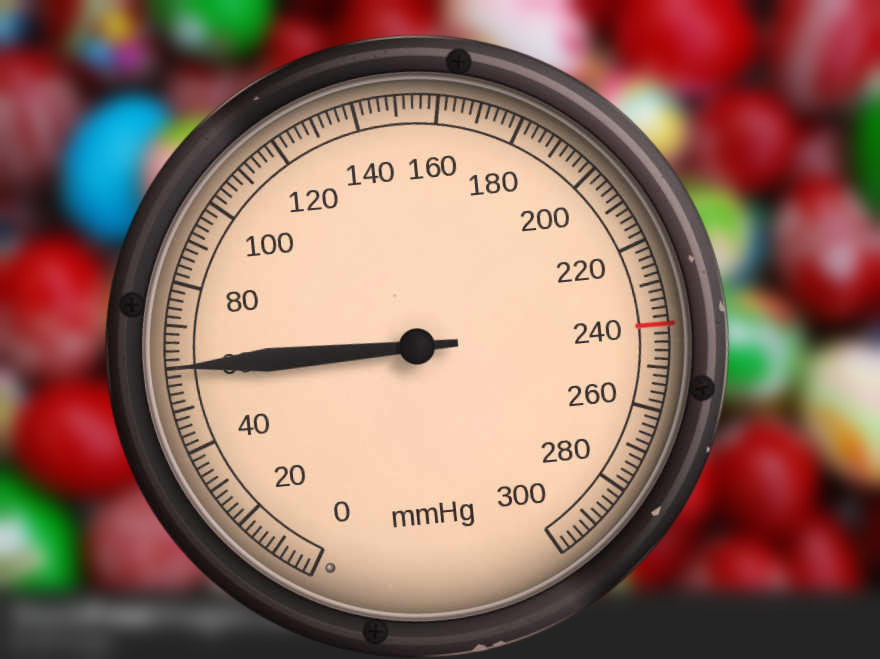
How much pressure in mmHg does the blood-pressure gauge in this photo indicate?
60 mmHg
